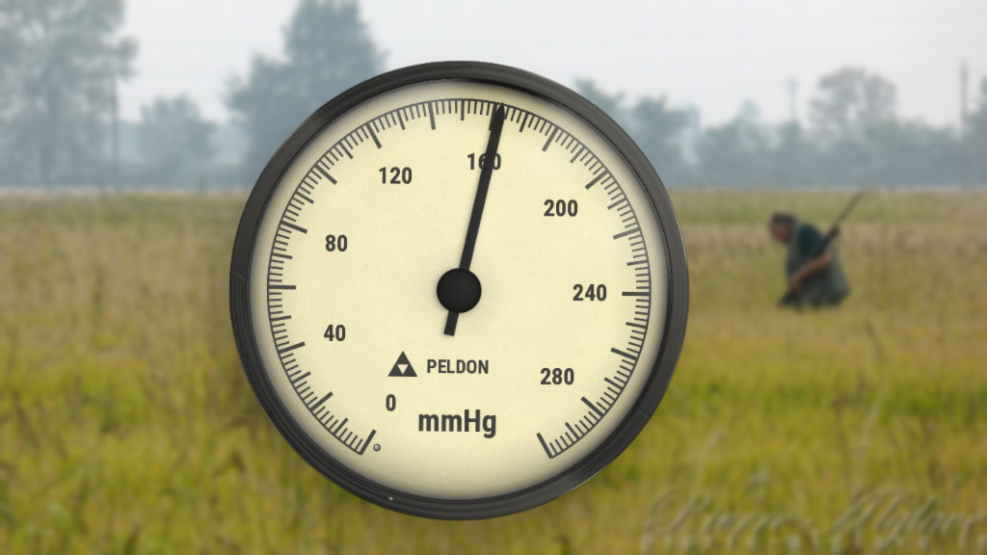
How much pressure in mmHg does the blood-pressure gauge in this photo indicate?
162 mmHg
